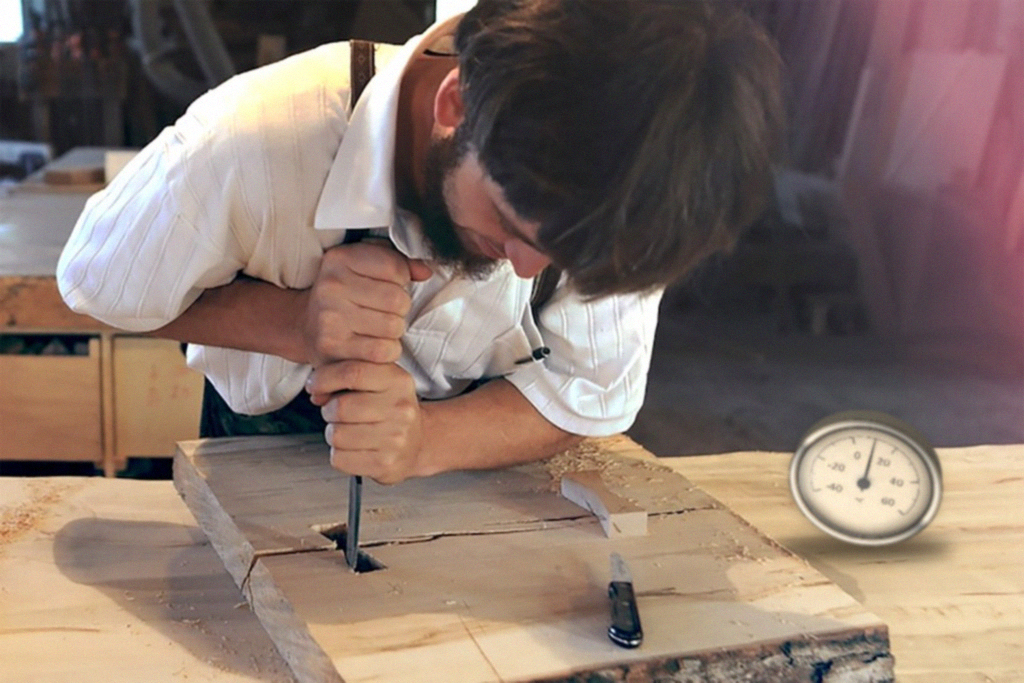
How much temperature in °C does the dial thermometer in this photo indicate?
10 °C
